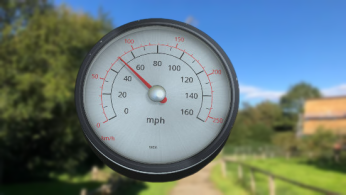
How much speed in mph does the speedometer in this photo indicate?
50 mph
